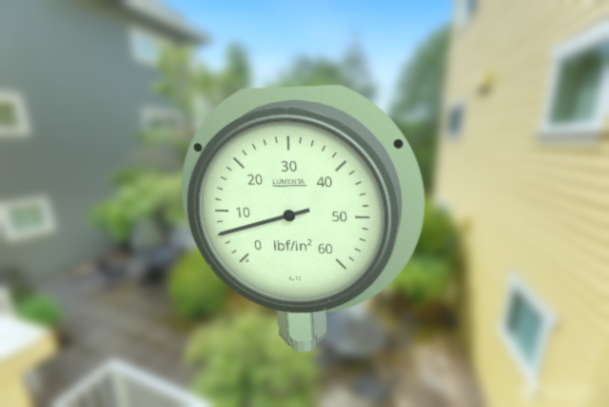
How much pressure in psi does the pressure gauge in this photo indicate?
6 psi
